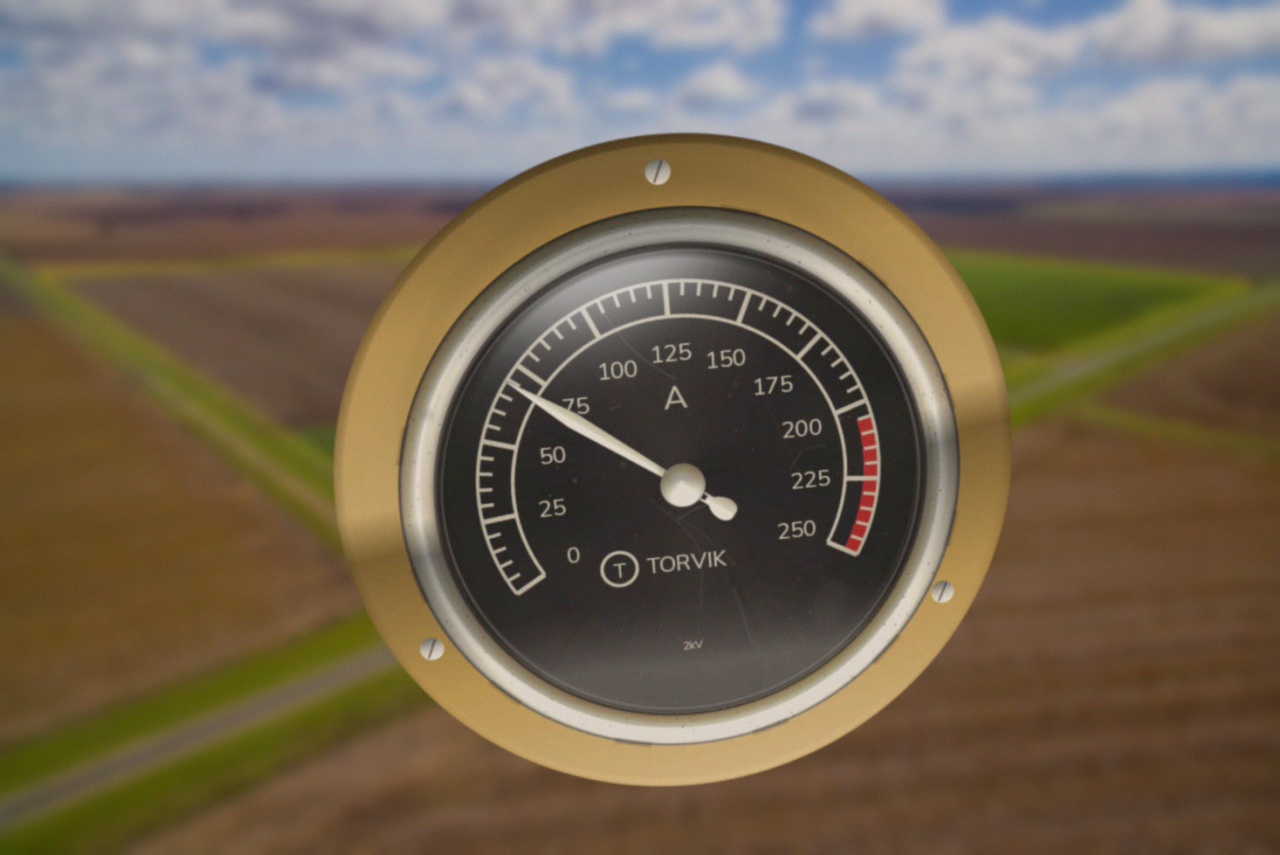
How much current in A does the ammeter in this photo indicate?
70 A
